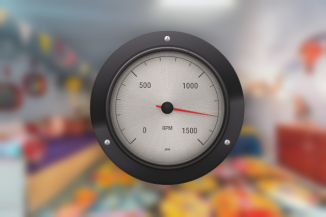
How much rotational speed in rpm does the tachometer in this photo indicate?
1300 rpm
